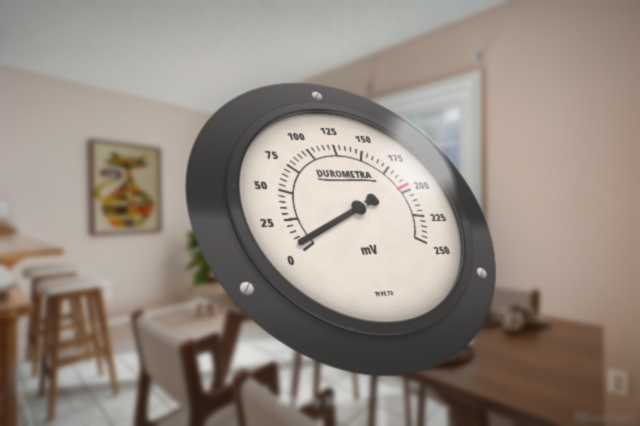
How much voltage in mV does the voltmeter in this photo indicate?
5 mV
